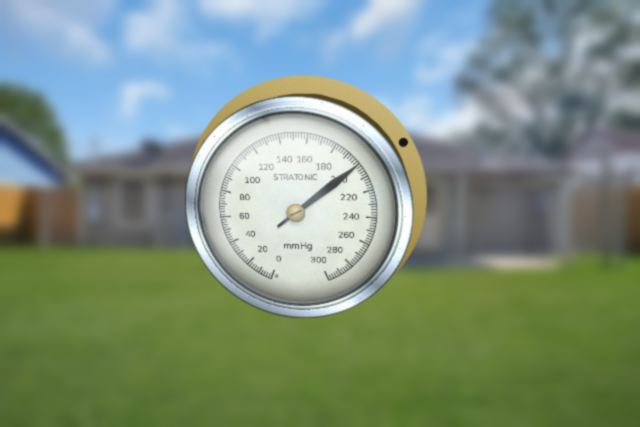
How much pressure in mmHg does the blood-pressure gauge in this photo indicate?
200 mmHg
